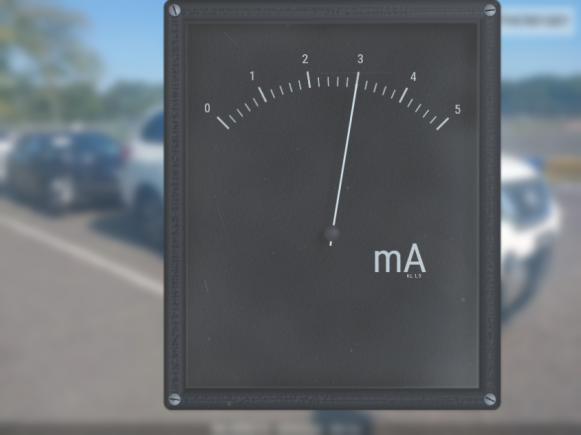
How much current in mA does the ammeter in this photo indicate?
3 mA
